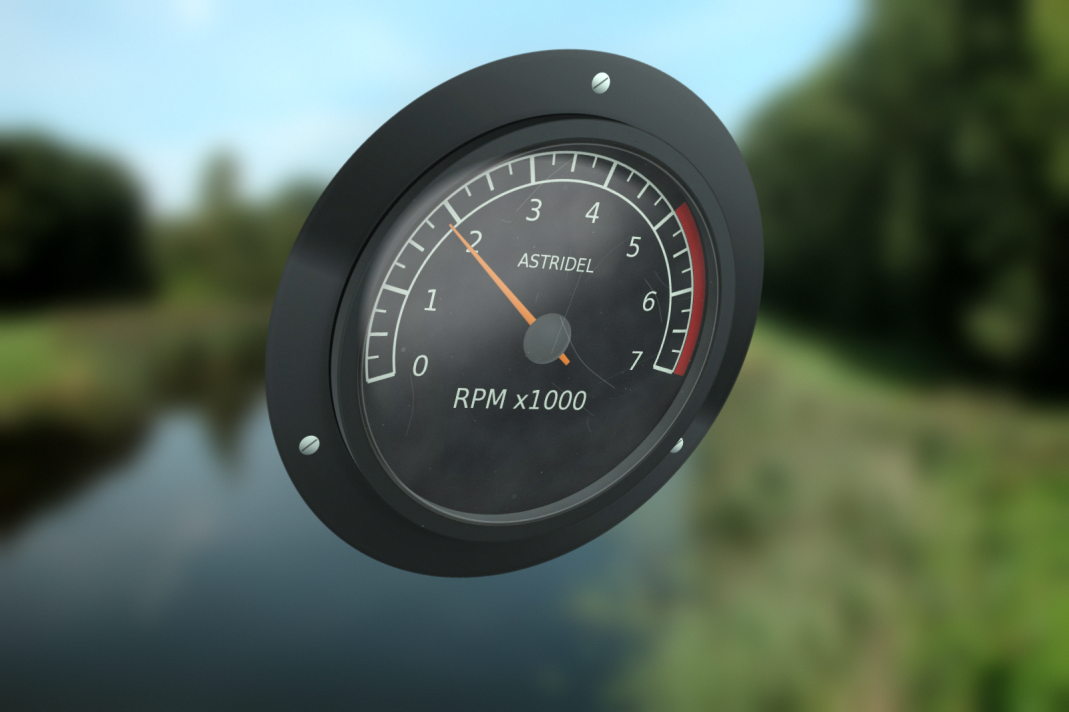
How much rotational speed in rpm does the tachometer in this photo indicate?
1875 rpm
